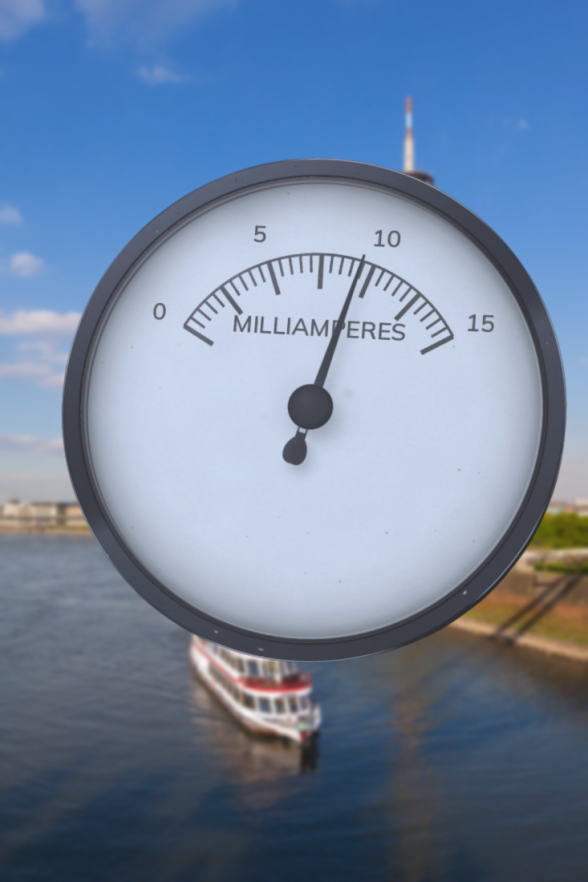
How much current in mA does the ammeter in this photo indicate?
9.5 mA
